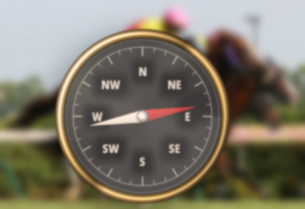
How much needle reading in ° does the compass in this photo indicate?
80 °
